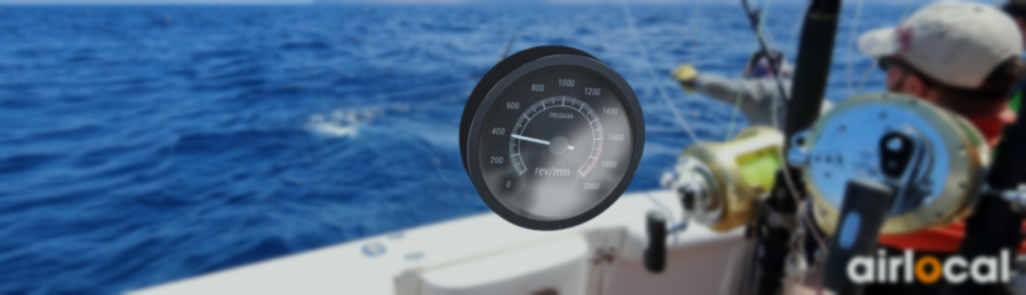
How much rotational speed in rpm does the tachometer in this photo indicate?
400 rpm
